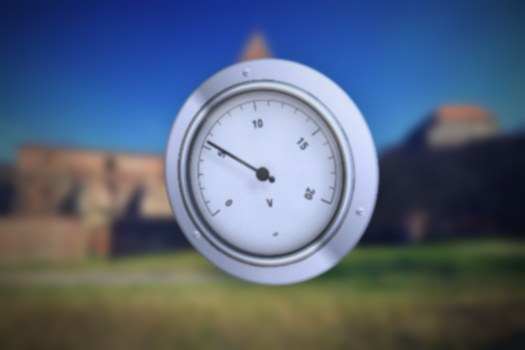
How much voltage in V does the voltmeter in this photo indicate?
5.5 V
